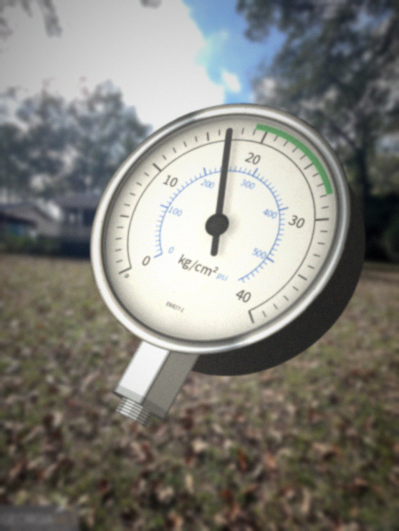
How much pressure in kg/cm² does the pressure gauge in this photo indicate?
17 kg/cm²
